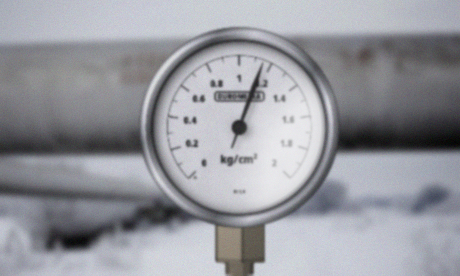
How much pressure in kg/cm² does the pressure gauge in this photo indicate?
1.15 kg/cm²
